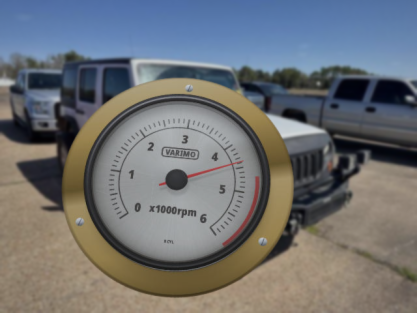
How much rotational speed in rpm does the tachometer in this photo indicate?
4400 rpm
